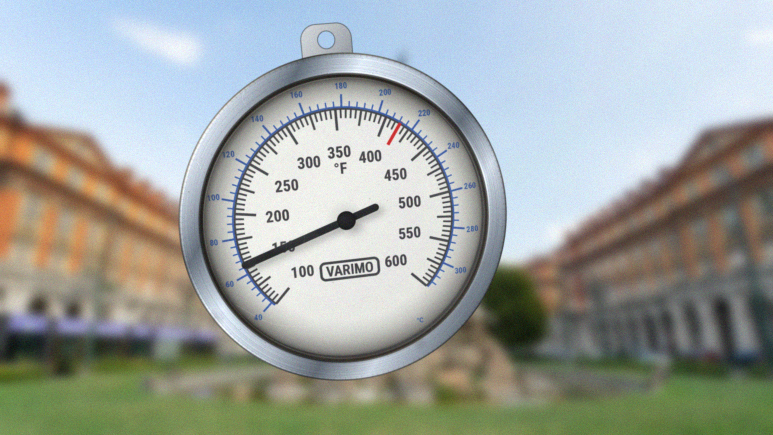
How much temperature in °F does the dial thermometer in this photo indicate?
150 °F
